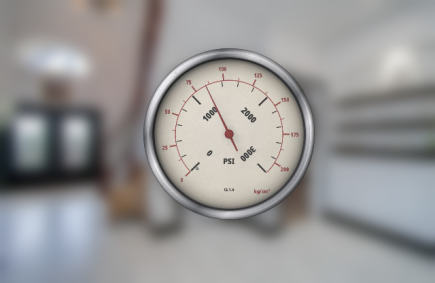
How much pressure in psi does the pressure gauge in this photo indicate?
1200 psi
